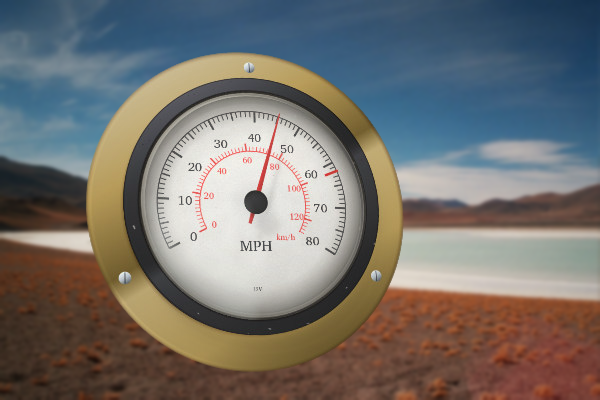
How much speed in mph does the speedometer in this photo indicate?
45 mph
